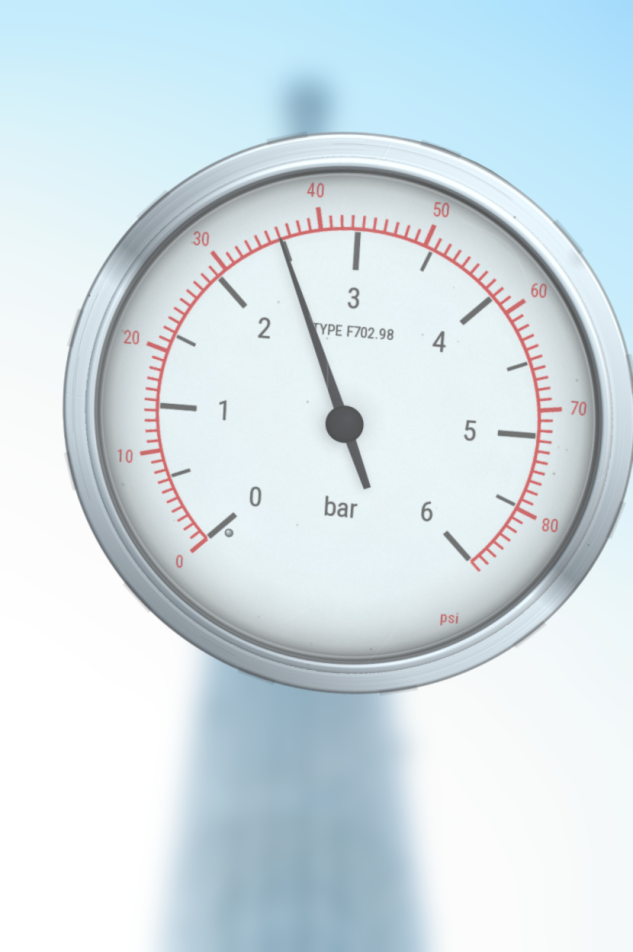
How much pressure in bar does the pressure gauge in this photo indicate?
2.5 bar
